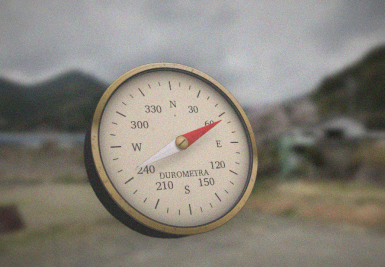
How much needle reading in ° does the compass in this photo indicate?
65 °
